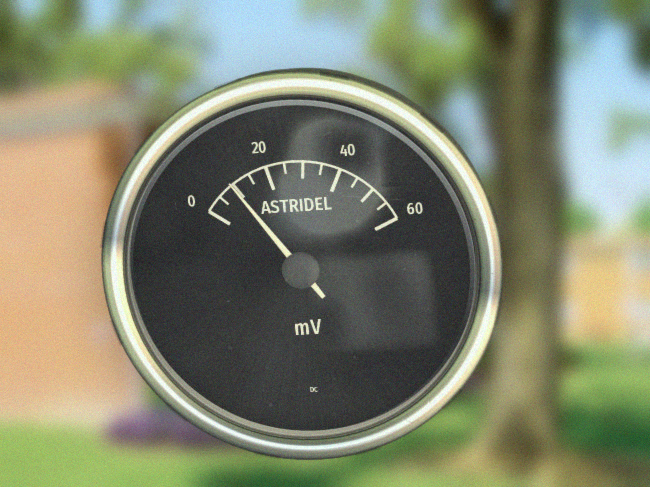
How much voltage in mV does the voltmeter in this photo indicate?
10 mV
